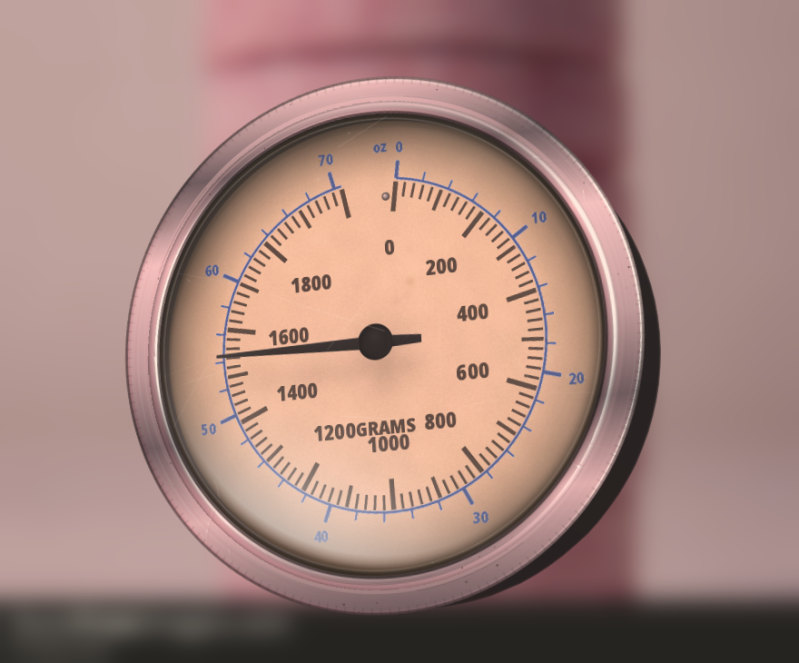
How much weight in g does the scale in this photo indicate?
1540 g
